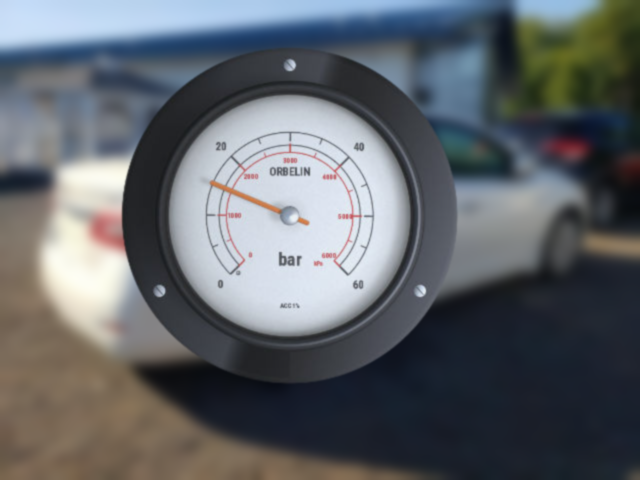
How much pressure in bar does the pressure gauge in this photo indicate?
15 bar
